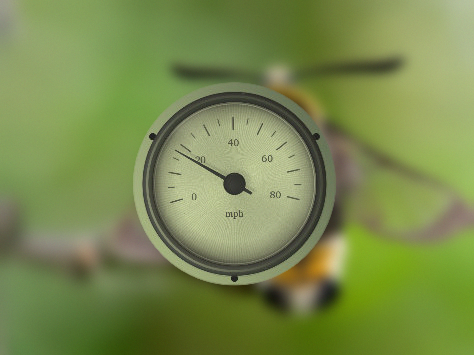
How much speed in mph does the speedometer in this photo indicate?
17.5 mph
